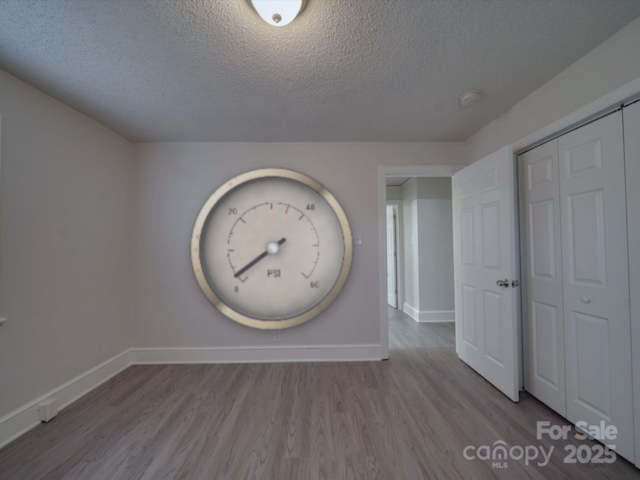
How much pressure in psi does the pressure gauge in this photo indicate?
2.5 psi
